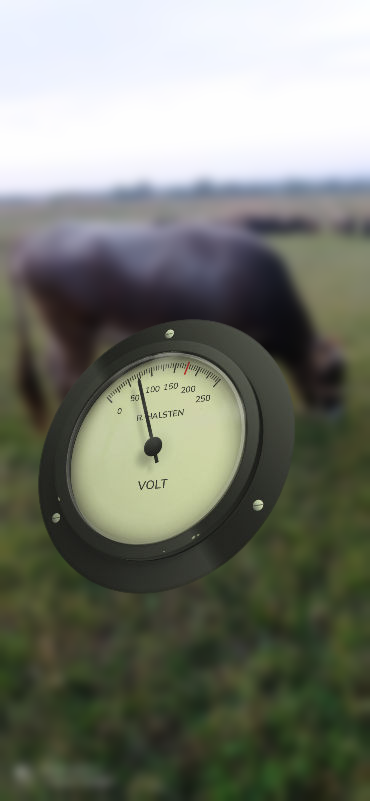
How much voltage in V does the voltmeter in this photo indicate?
75 V
